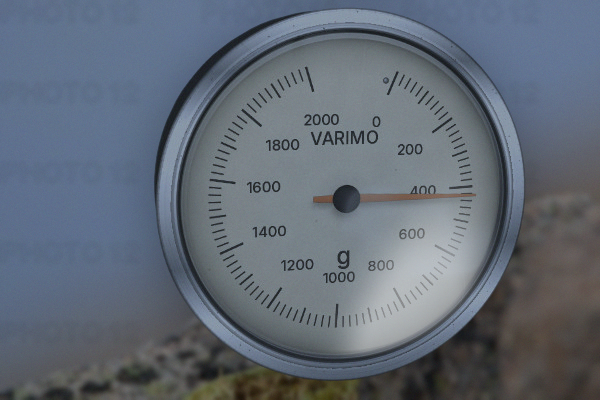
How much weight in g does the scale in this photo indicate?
420 g
